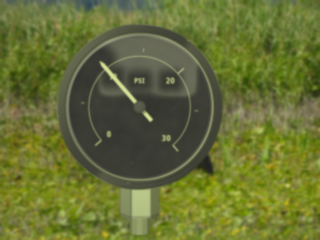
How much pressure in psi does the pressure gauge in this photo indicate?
10 psi
